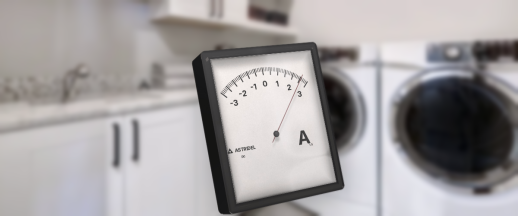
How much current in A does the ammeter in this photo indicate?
2.5 A
